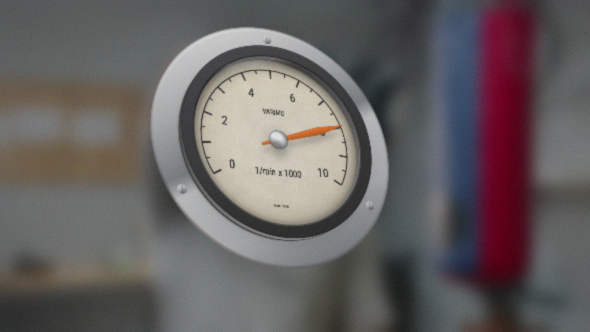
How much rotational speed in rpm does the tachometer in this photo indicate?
8000 rpm
